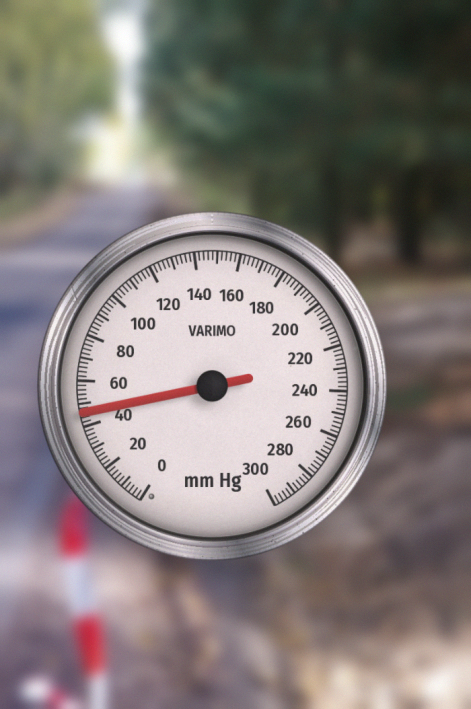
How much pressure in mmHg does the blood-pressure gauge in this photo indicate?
46 mmHg
